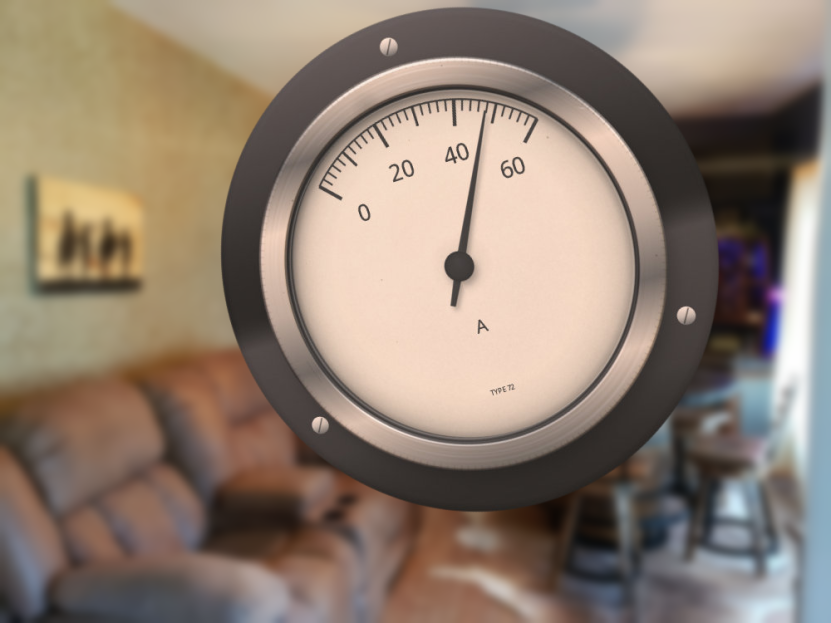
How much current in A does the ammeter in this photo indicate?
48 A
